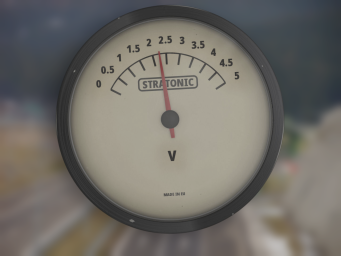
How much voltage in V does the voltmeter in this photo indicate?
2.25 V
